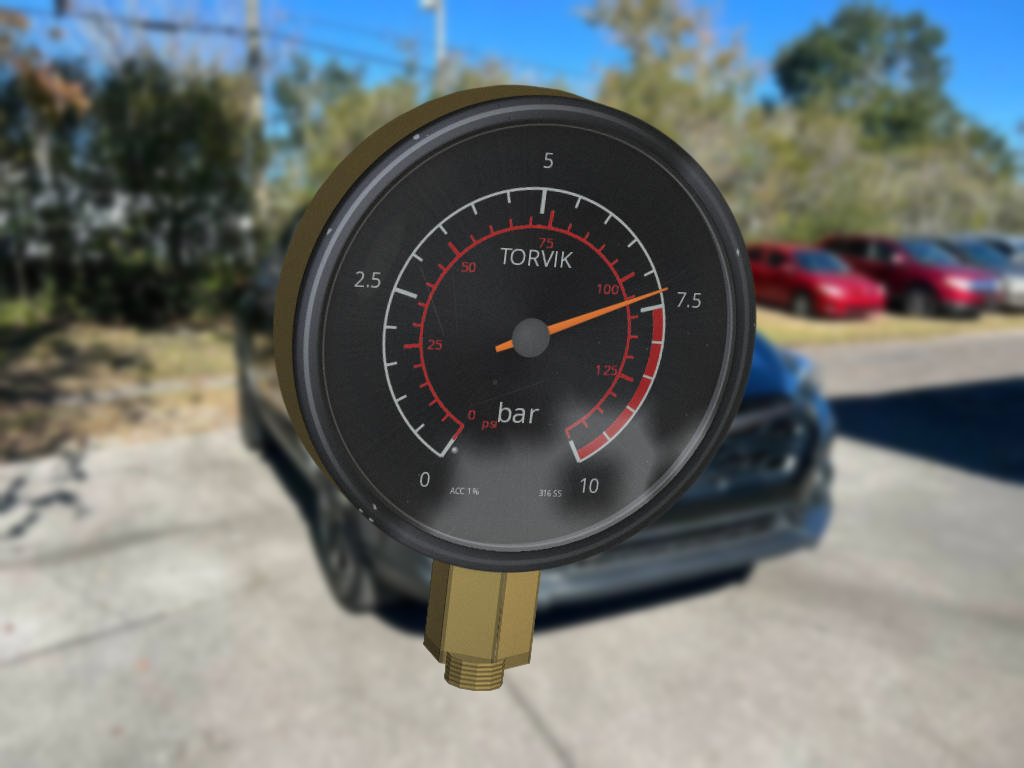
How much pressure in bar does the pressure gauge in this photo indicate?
7.25 bar
